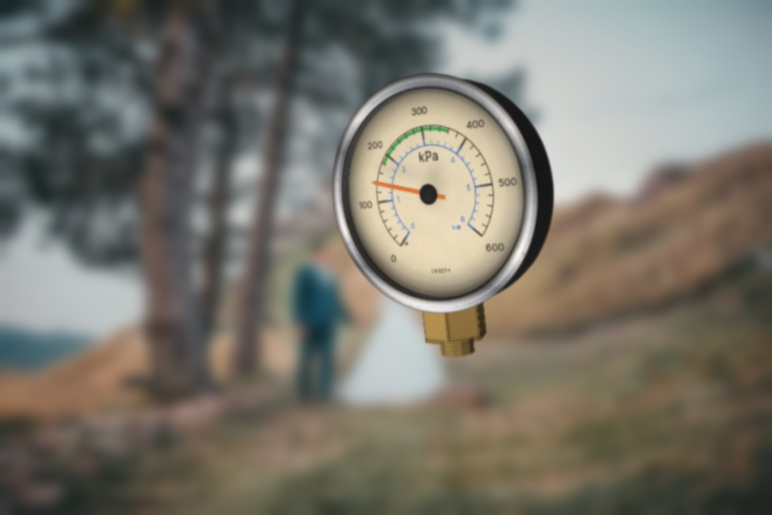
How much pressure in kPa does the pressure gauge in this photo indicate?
140 kPa
